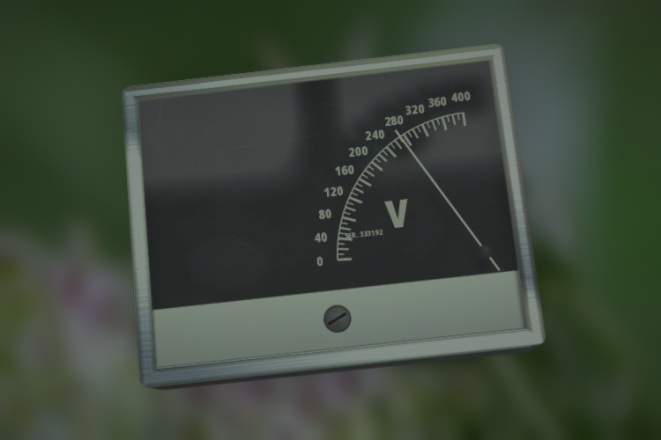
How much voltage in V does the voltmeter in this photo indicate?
270 V
